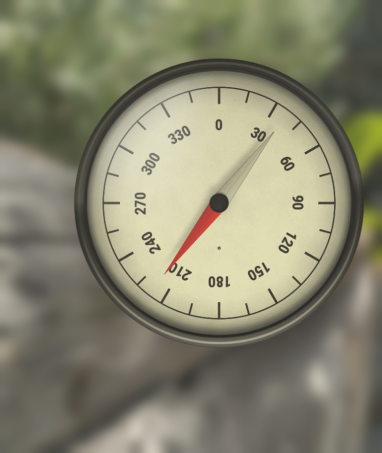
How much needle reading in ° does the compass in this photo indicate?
217.5 °
